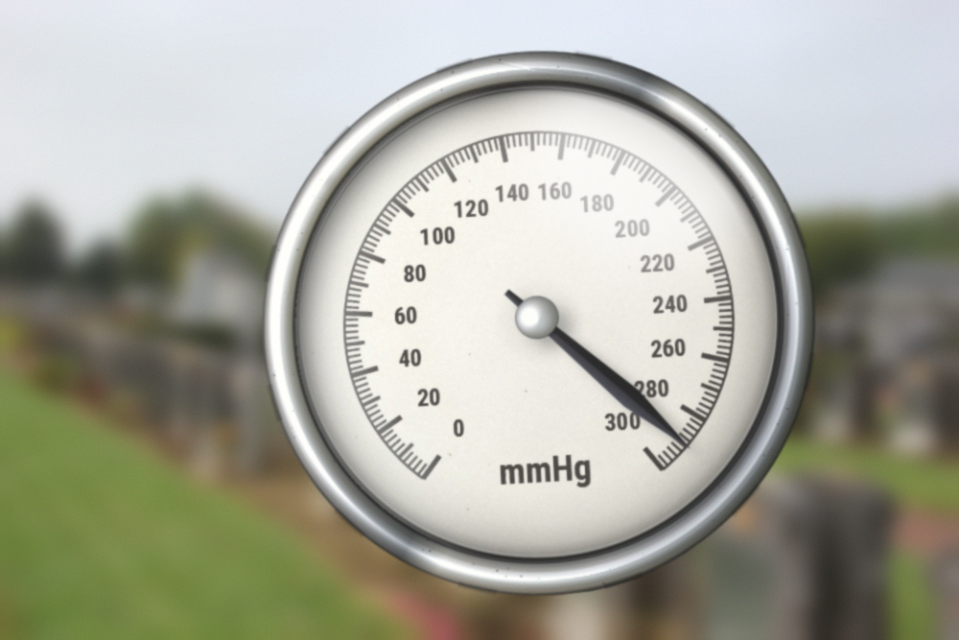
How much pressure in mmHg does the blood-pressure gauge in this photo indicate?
290 mmHg
